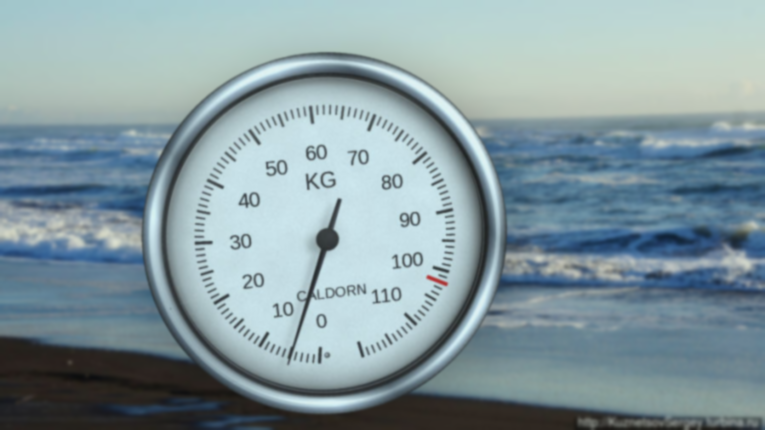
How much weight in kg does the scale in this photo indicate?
5 kg
